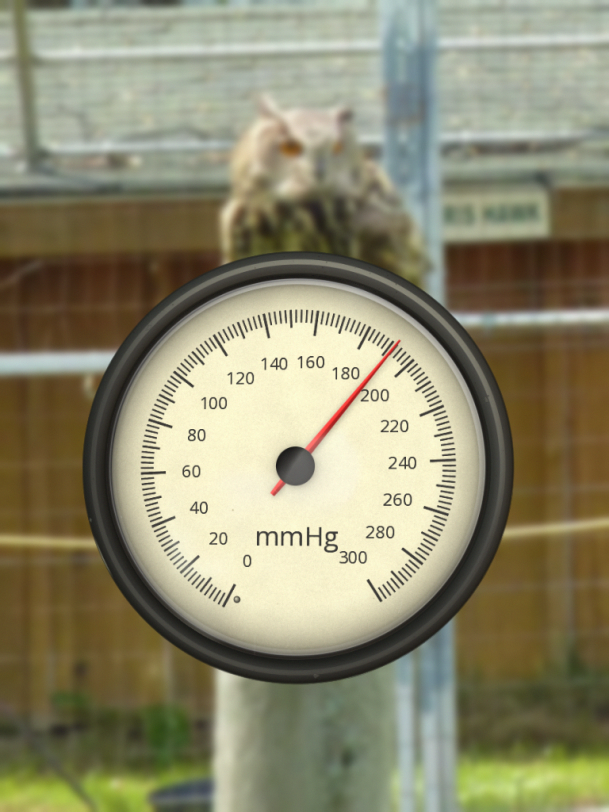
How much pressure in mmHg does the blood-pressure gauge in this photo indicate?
192 mmHg
